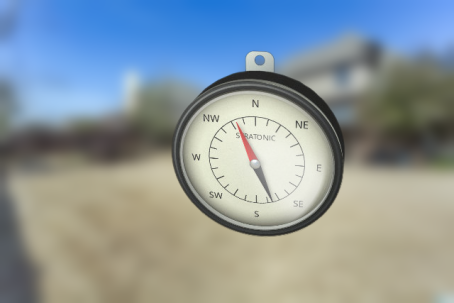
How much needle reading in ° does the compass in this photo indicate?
337.5 °
